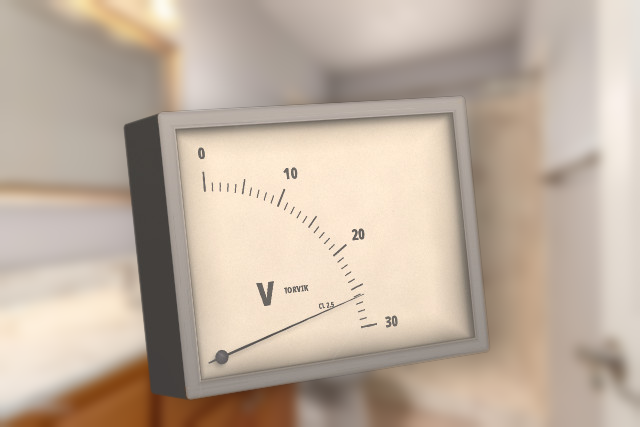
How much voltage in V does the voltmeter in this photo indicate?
26 V
